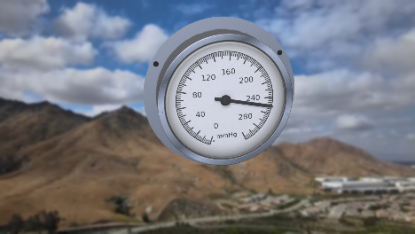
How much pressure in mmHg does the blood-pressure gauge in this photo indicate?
250 mmHg
